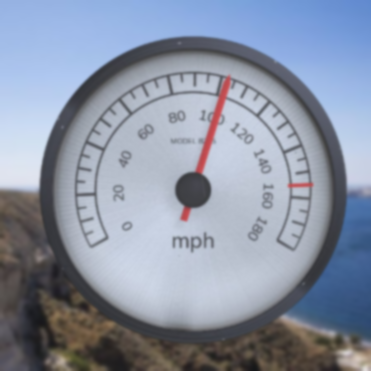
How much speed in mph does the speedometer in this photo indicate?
102.5 mph
